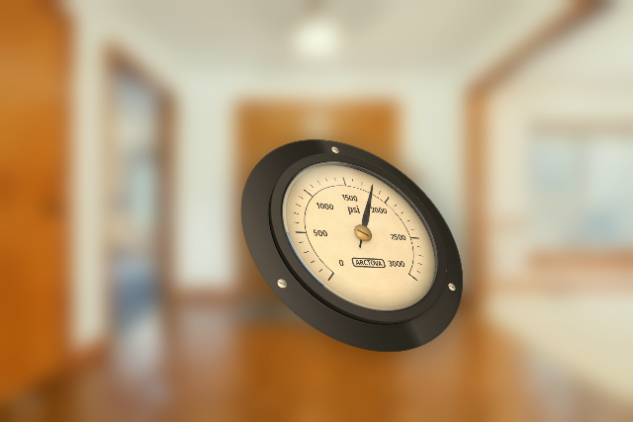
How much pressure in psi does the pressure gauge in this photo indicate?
1800 psi
